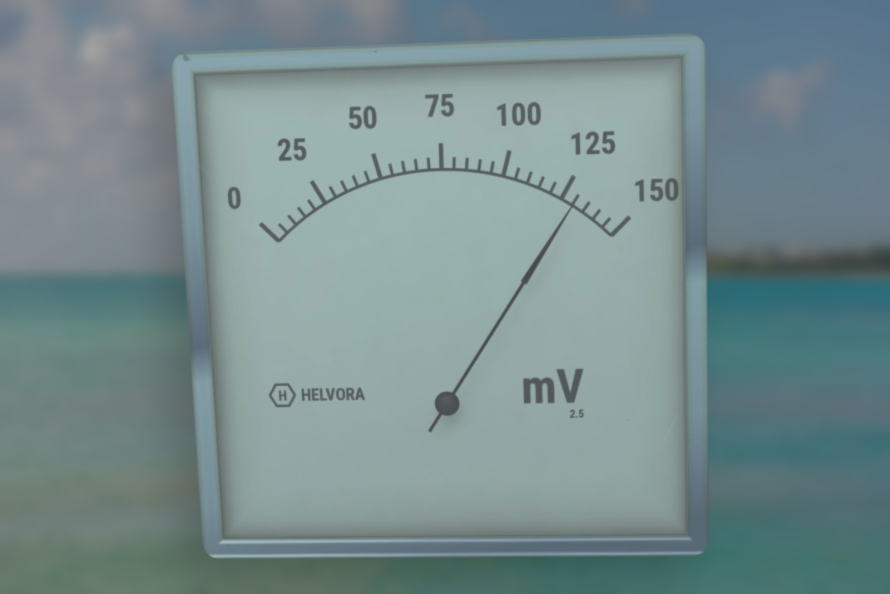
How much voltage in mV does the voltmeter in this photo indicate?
130 mV
